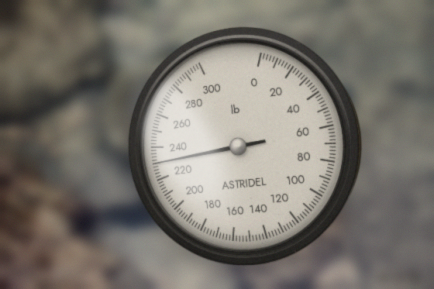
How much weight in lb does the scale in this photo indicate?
230 lb
